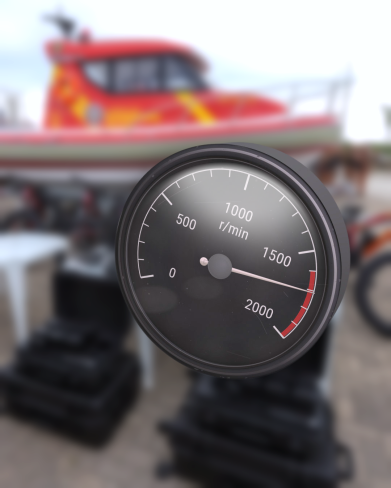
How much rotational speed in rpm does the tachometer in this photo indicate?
1700 rpm
